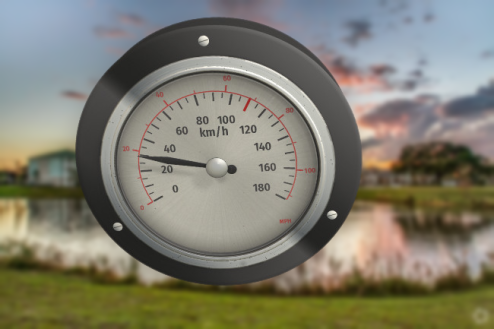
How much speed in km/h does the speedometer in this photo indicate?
30 km/h
